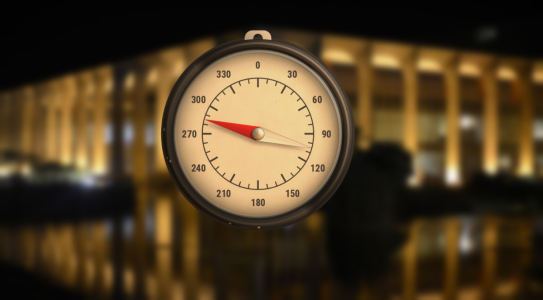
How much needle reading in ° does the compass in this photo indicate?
285 °
